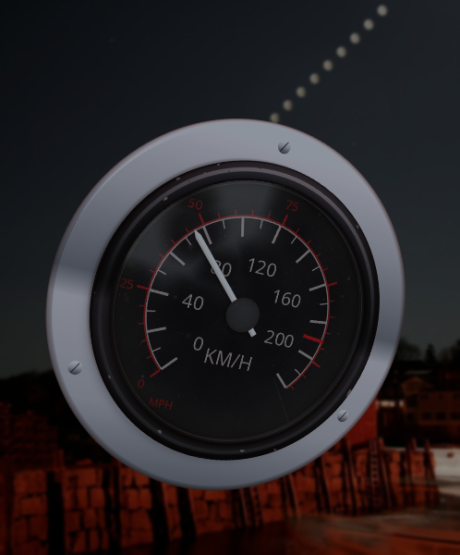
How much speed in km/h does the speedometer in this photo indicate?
75 km/h
